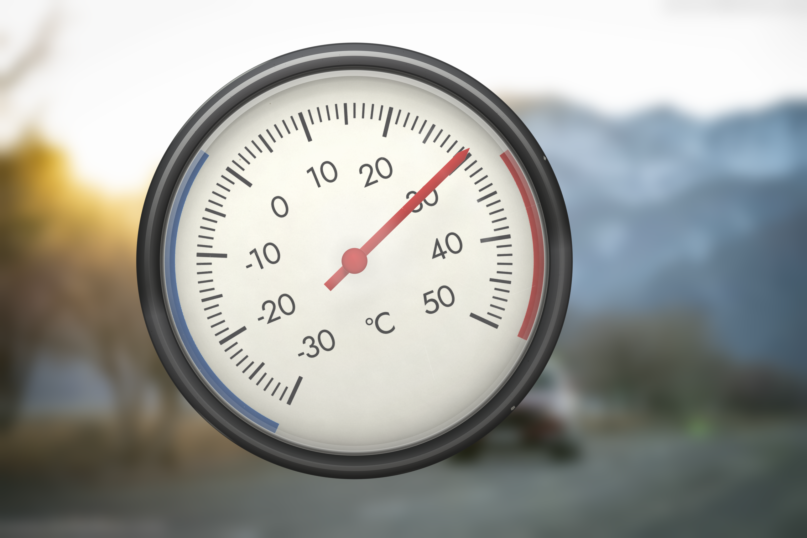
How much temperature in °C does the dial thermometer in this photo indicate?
29.5 °C
